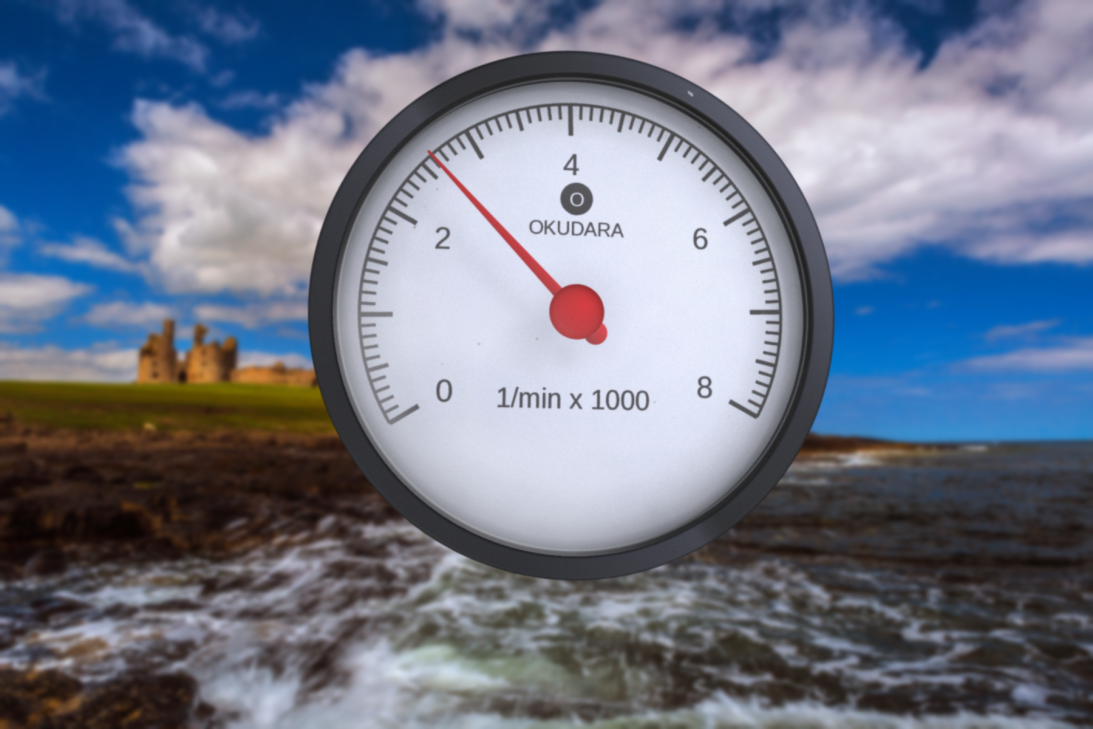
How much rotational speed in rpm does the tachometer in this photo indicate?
2600 rpm
